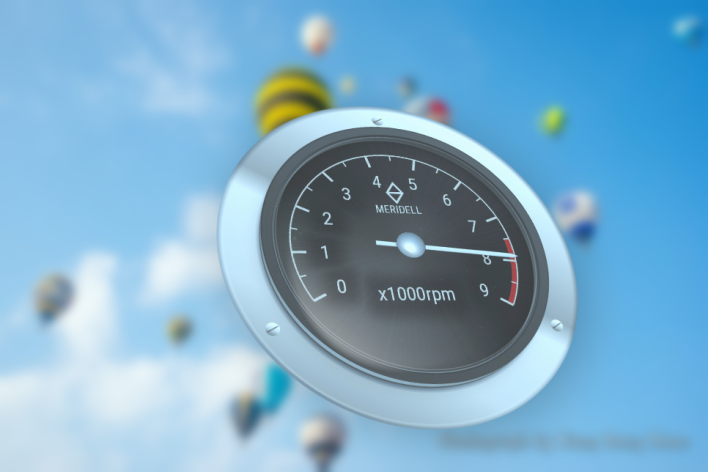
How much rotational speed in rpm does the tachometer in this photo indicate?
8000 rpm
